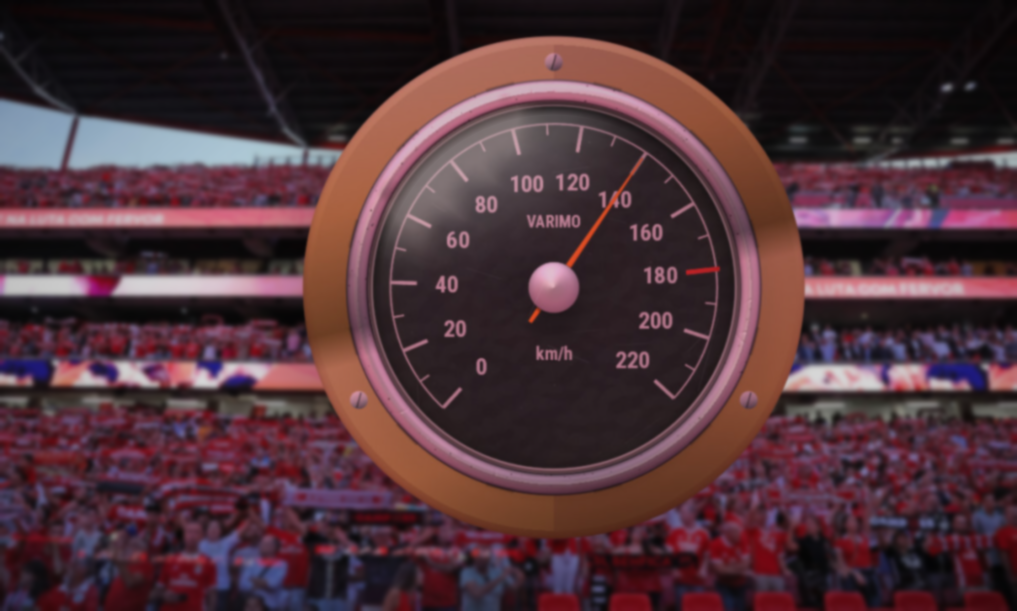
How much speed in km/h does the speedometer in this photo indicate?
140 km/h
